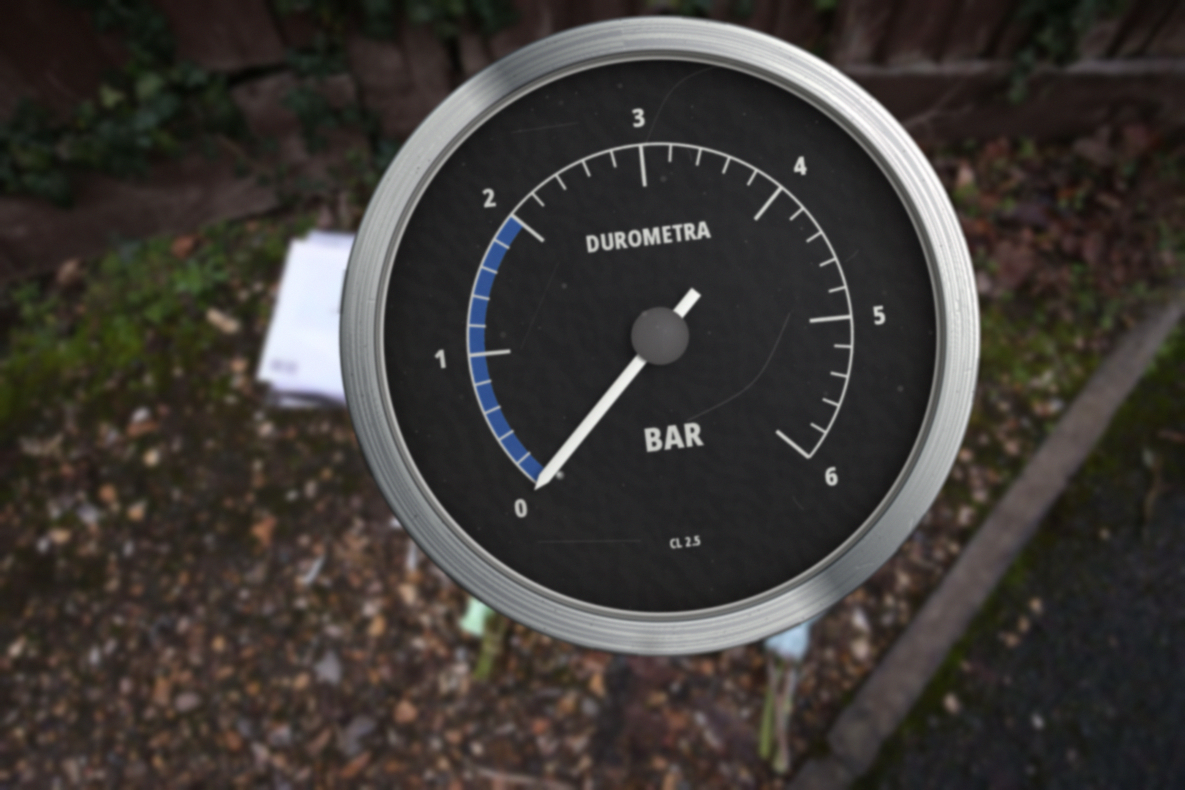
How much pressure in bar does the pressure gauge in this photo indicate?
0 bar
